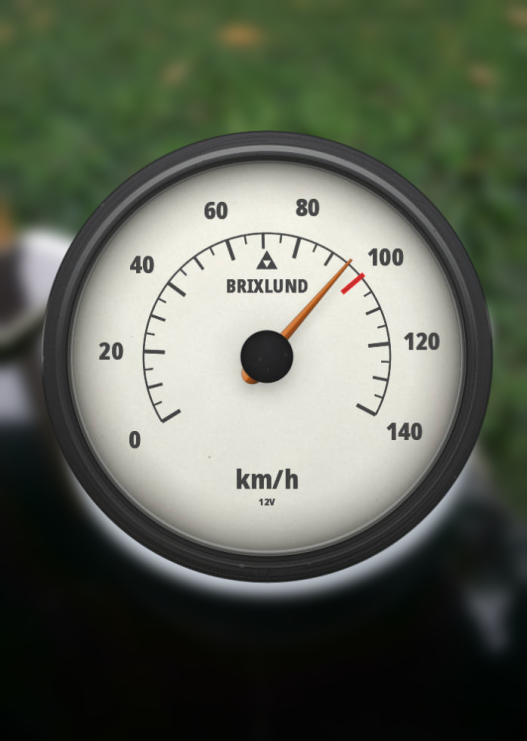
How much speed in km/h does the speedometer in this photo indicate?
95 km/h
